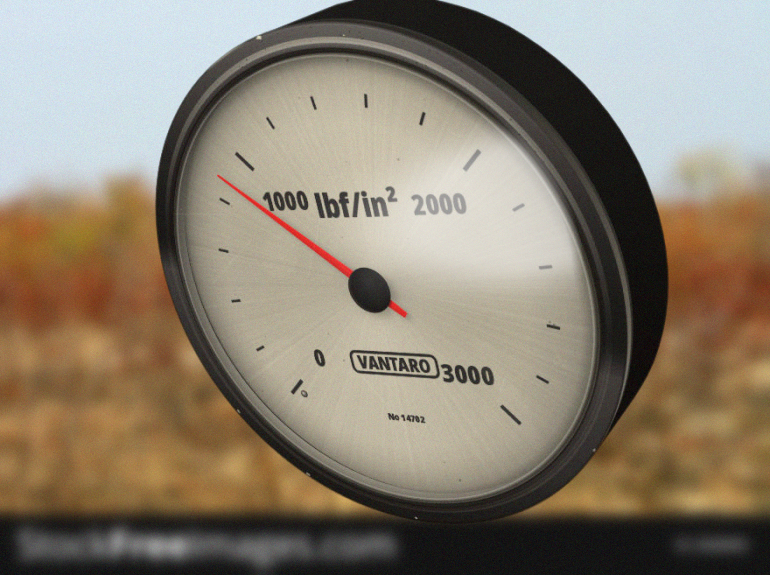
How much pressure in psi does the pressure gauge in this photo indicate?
900 psi
